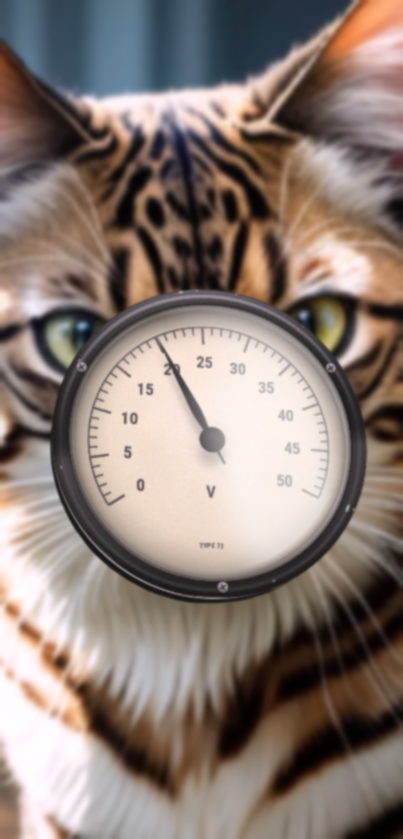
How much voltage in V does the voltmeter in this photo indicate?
20 V
